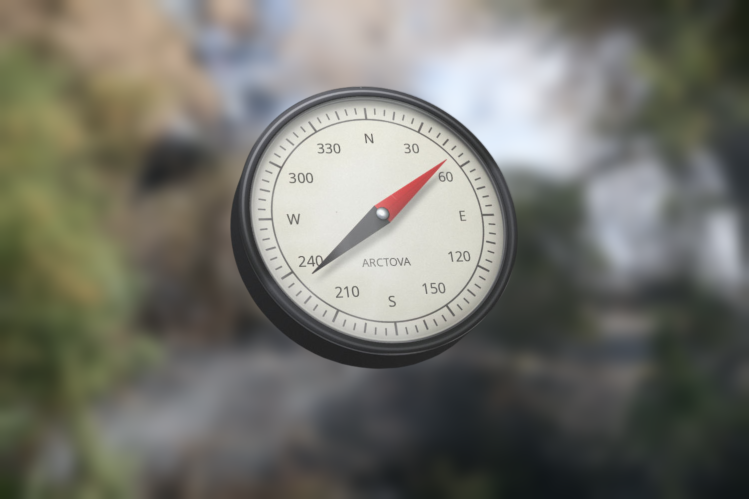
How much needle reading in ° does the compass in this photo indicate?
52.5 °
